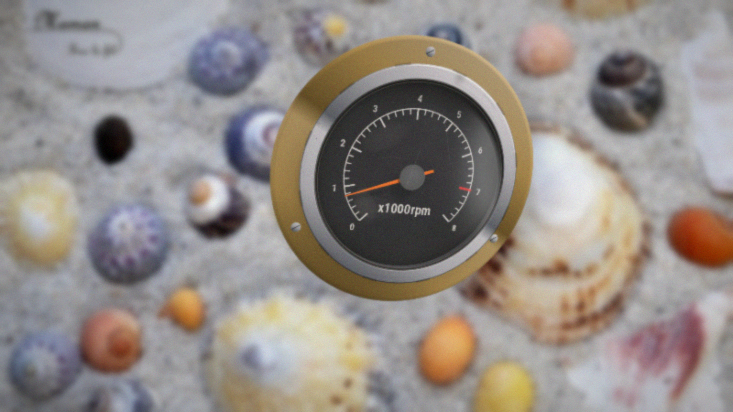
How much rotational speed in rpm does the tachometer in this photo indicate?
800 rpm
